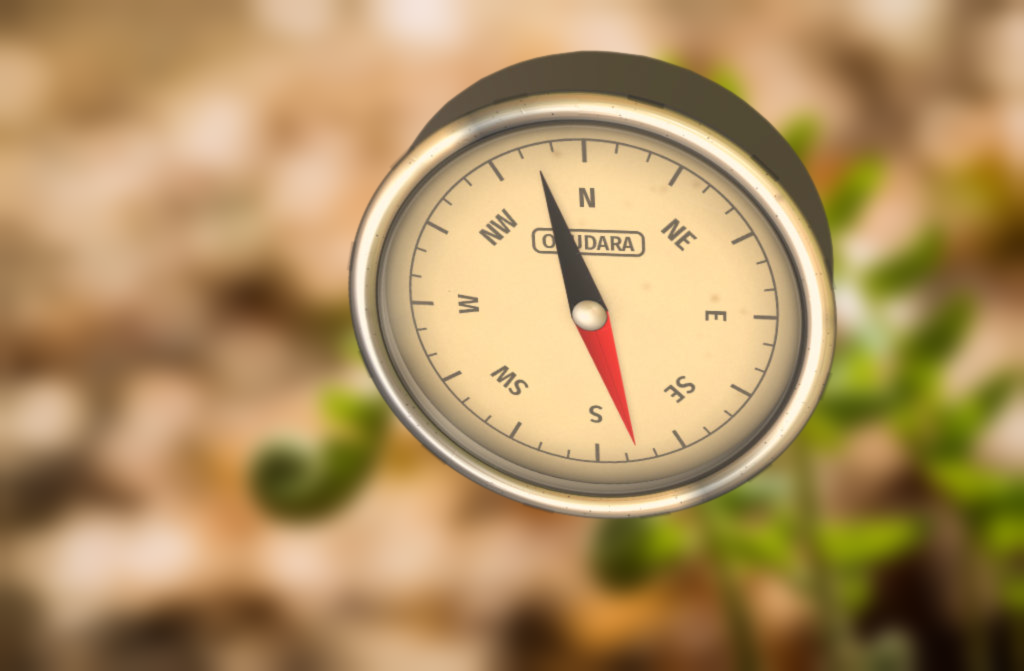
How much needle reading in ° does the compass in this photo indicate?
165 °
